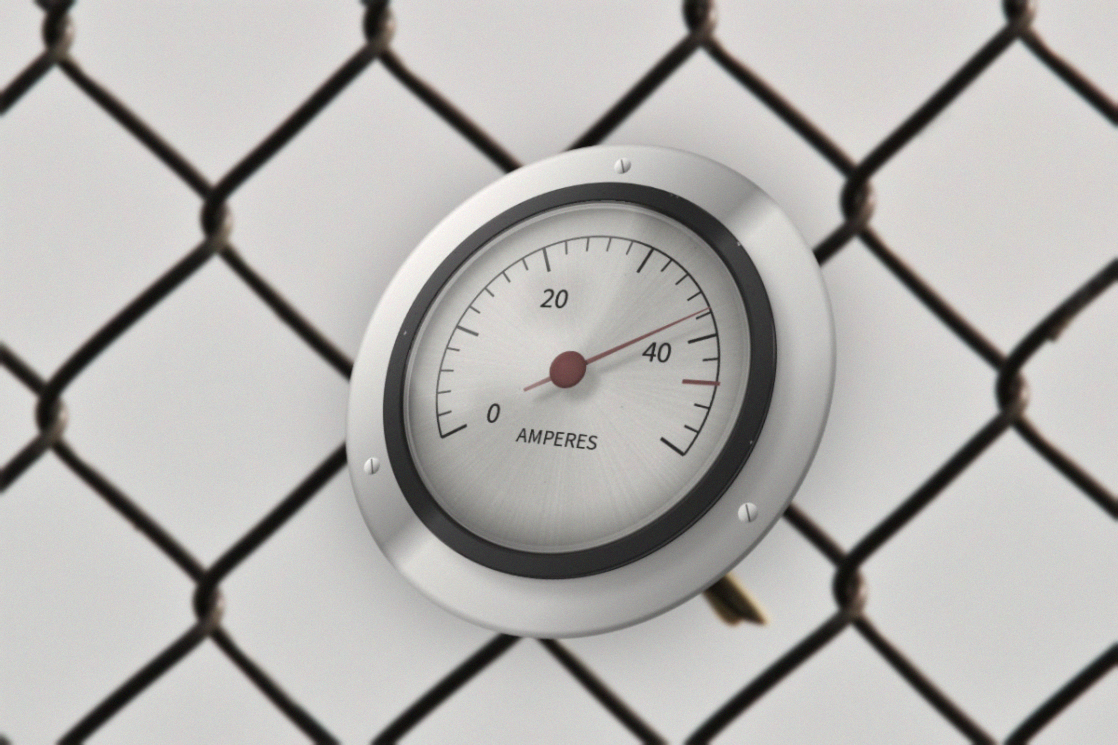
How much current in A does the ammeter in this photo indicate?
38 A
